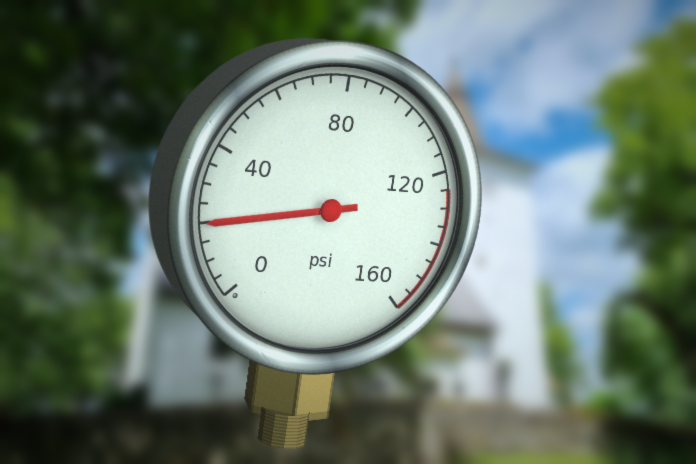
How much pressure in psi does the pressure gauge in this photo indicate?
20 psi
